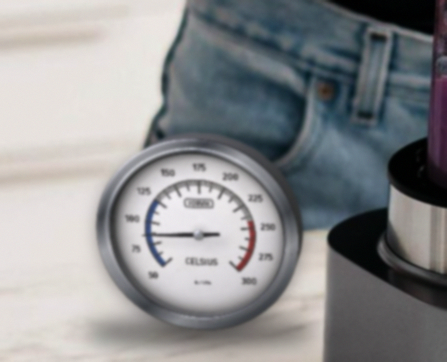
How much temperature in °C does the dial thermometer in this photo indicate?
87.5 °C
